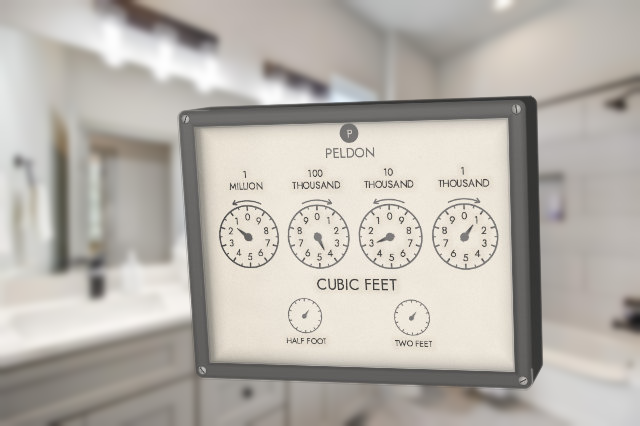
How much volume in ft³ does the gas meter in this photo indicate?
143100 ft³
